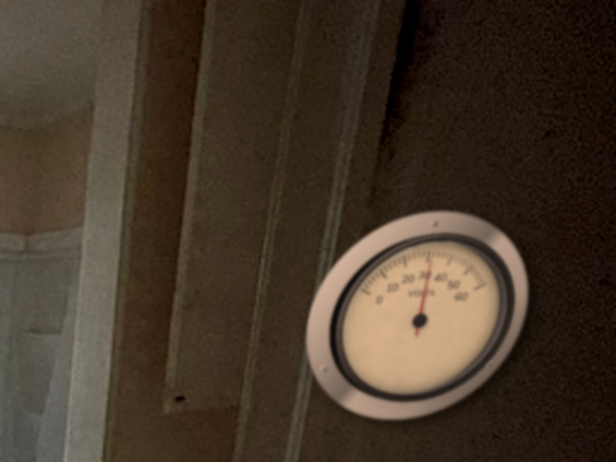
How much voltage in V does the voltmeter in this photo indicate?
30 V
